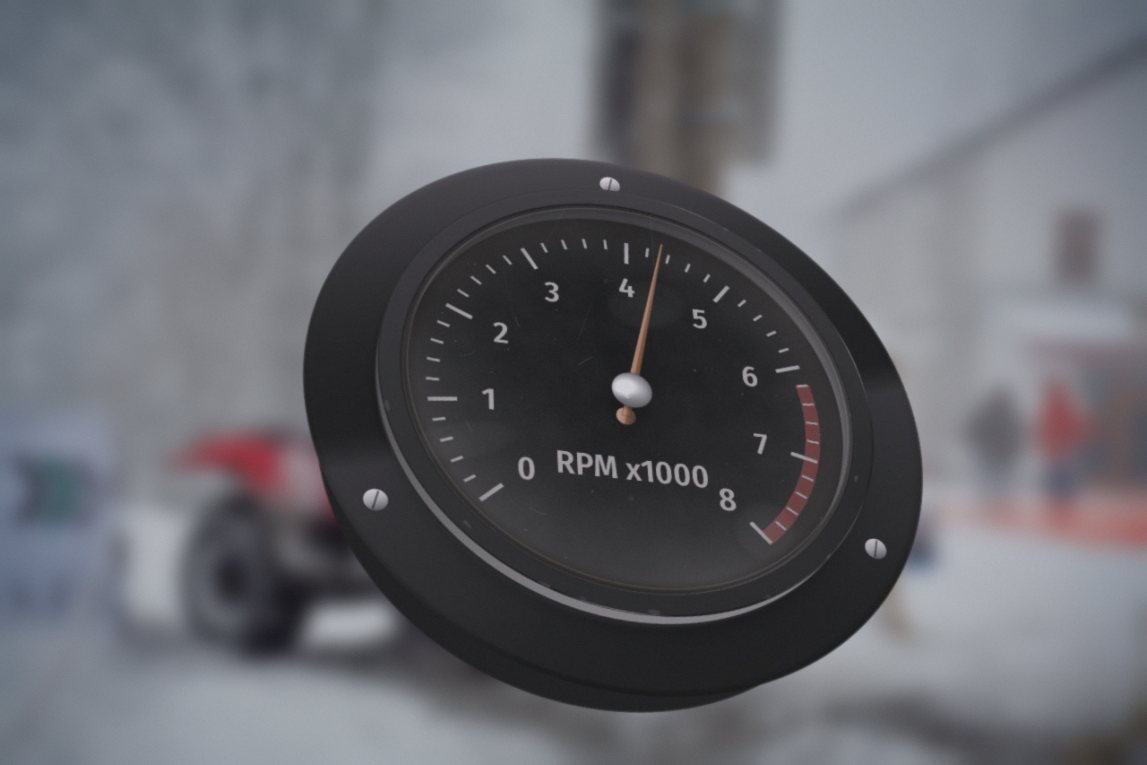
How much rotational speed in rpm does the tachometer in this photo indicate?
4300 rpm
